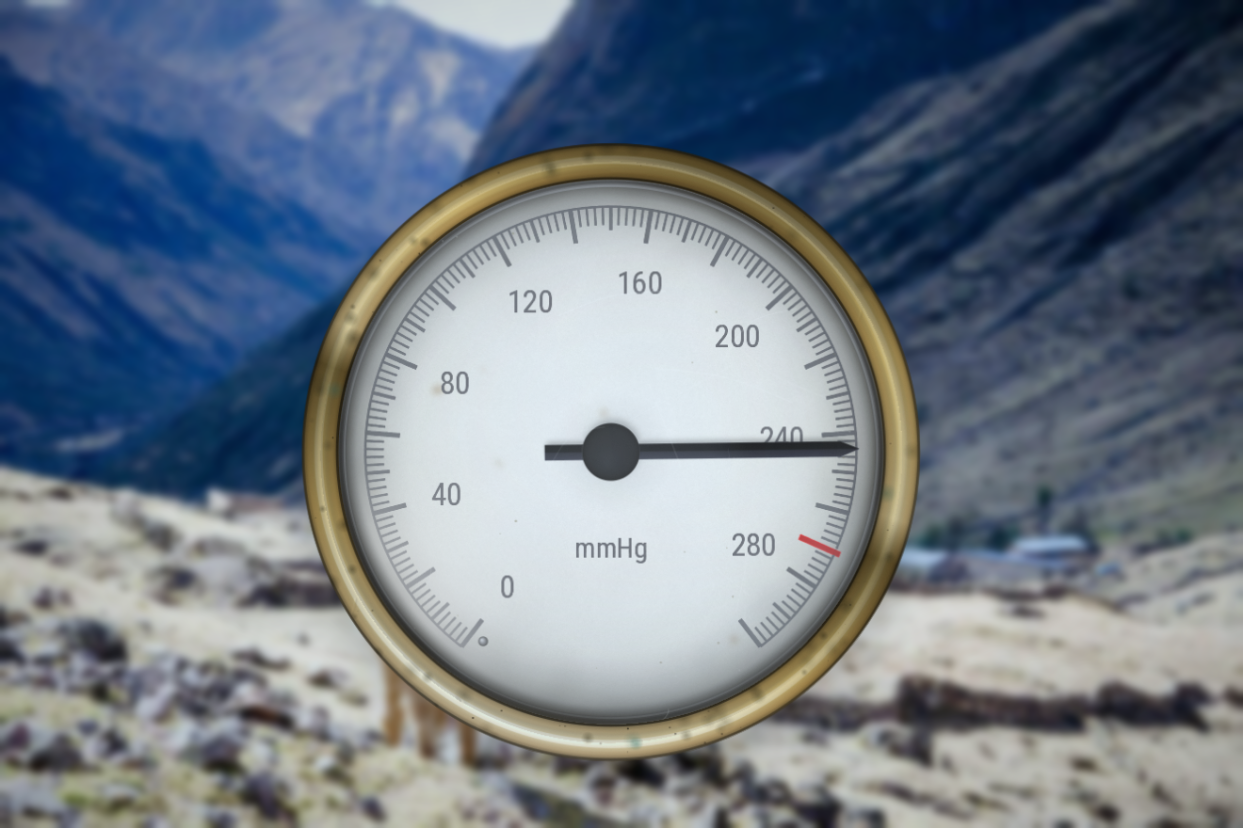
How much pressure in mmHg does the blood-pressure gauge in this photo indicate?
244 mmHg
